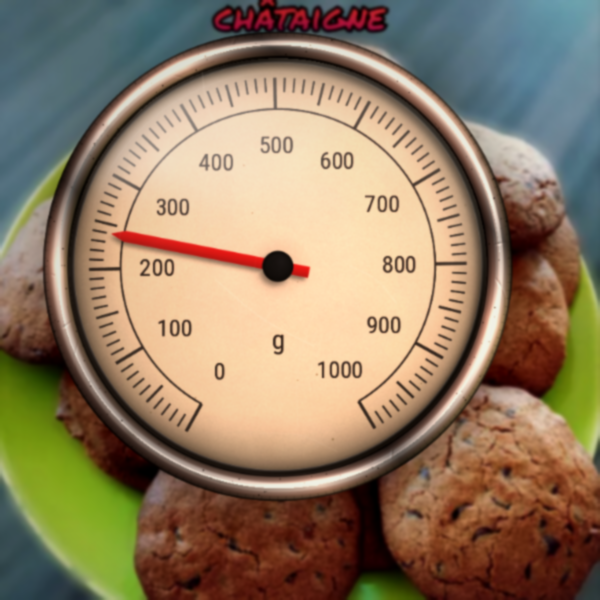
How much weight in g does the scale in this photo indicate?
240 g
